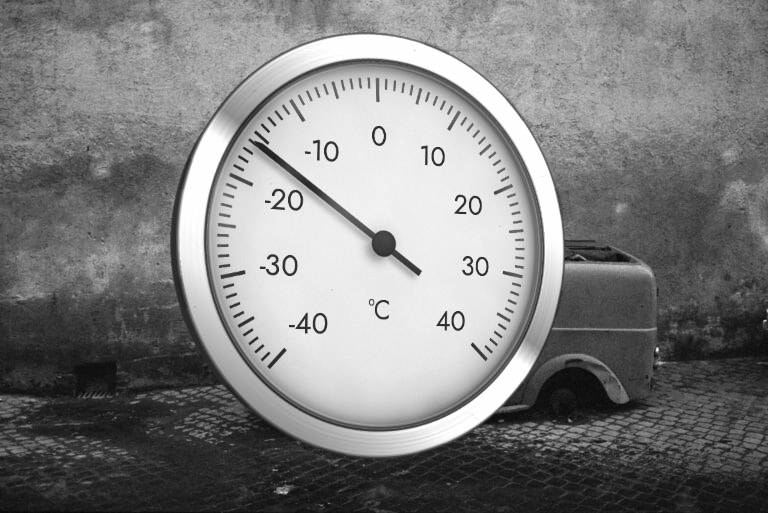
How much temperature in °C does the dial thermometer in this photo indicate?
-16 °C
